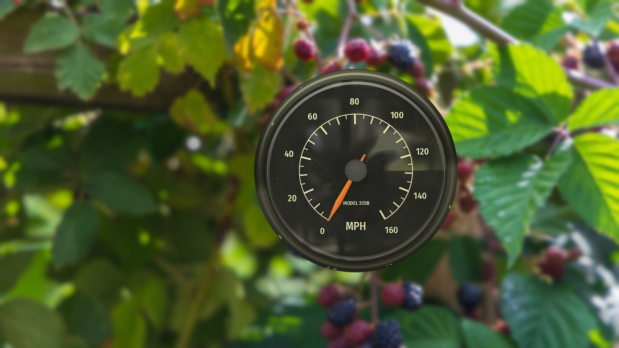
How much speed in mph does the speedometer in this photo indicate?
0 mph
